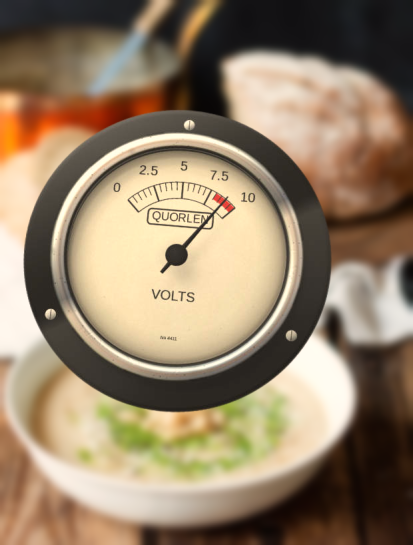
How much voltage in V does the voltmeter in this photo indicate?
9 V
